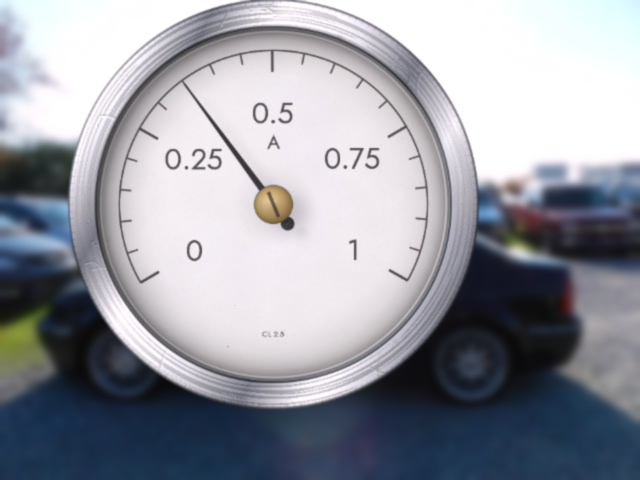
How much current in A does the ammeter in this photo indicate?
0.35 A
